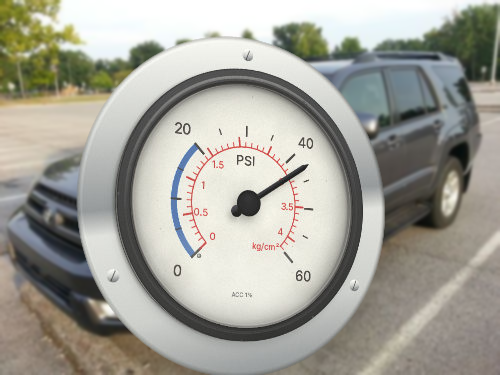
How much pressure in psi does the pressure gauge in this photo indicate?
42.5 psi
